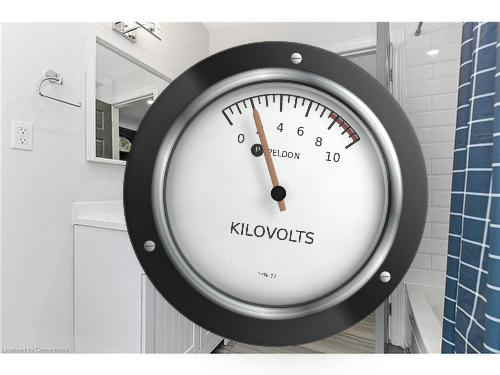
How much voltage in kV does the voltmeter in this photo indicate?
2 kV
